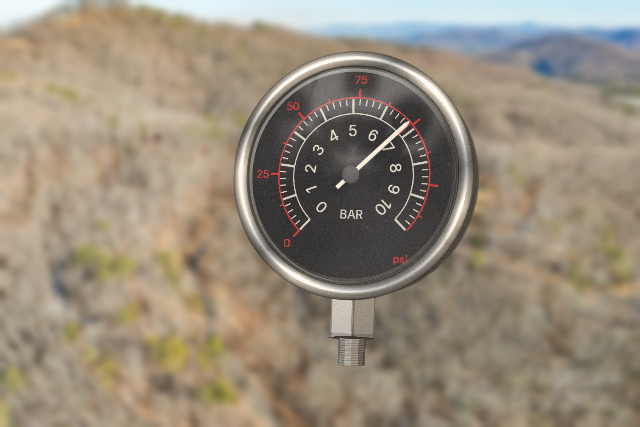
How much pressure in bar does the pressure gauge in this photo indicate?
6.8 bar
